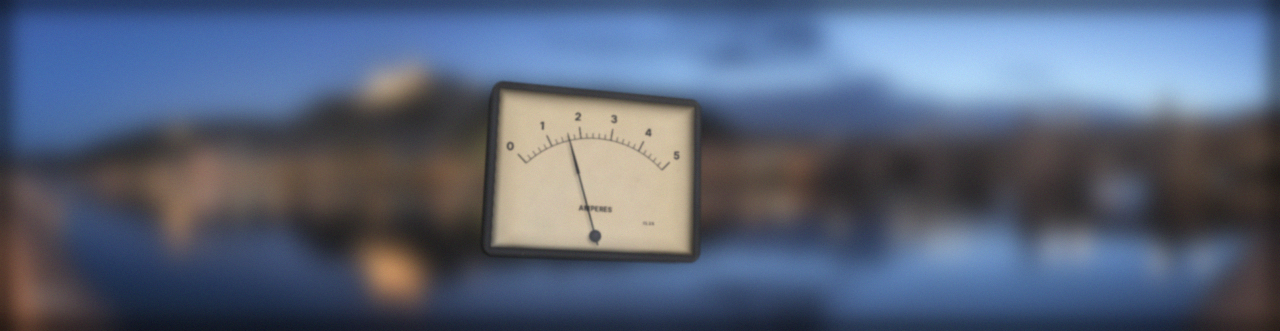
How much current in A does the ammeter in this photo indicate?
1.6 A
